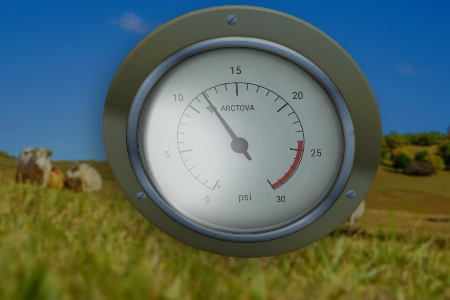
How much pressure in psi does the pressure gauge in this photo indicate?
12 psi
